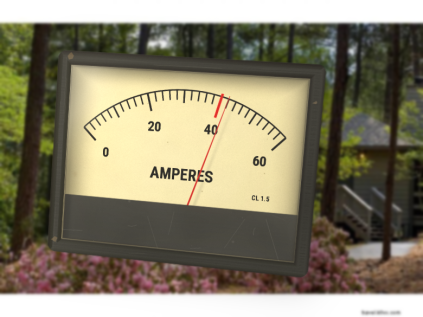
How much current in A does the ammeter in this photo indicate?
42 A
